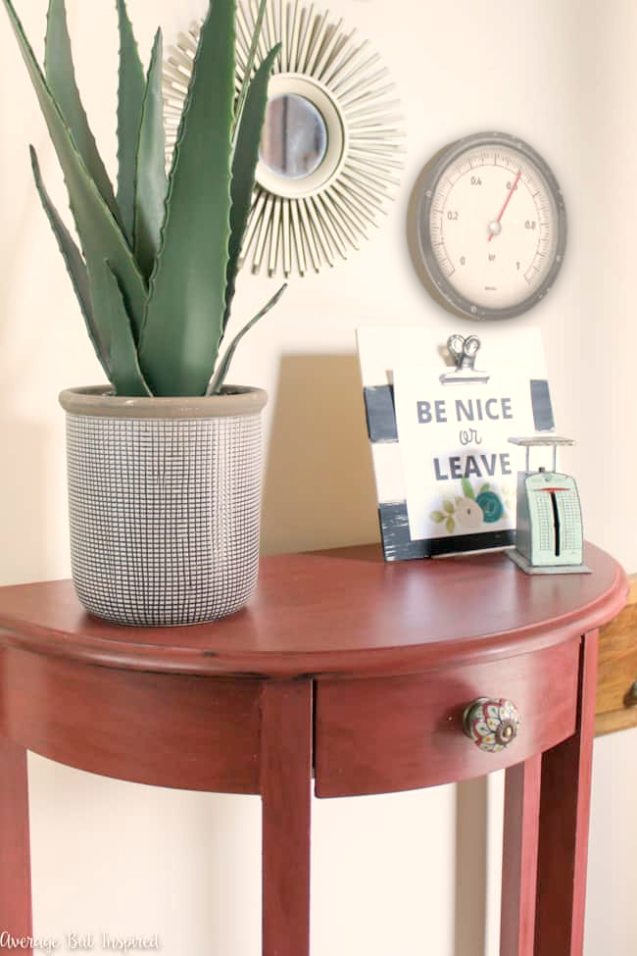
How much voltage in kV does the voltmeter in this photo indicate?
0.6 kV
